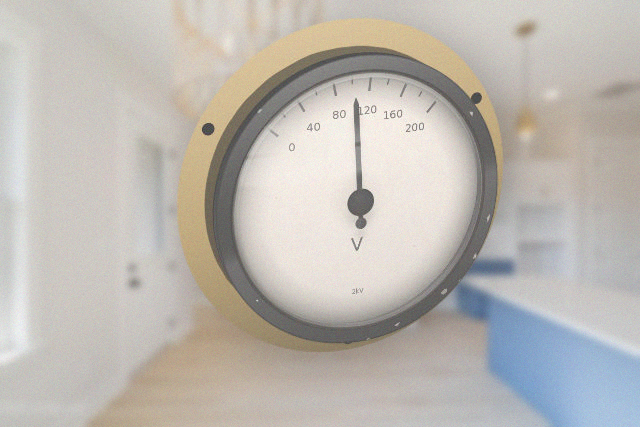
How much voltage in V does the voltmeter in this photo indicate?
100 V
